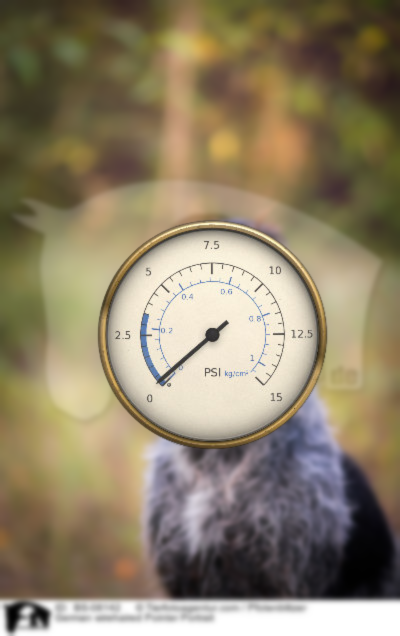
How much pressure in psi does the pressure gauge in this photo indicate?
0.25 psi
